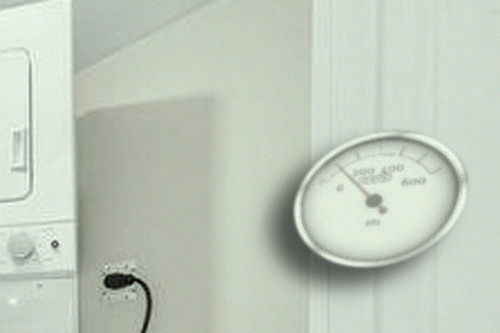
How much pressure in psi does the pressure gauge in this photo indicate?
100 psi
